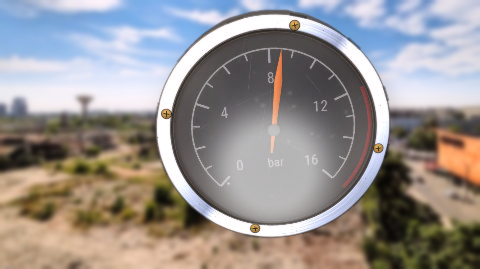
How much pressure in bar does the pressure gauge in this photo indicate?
8.5 bar
